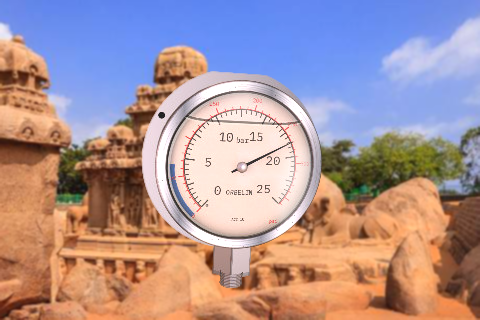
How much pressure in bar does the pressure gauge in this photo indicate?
18.5 bar
